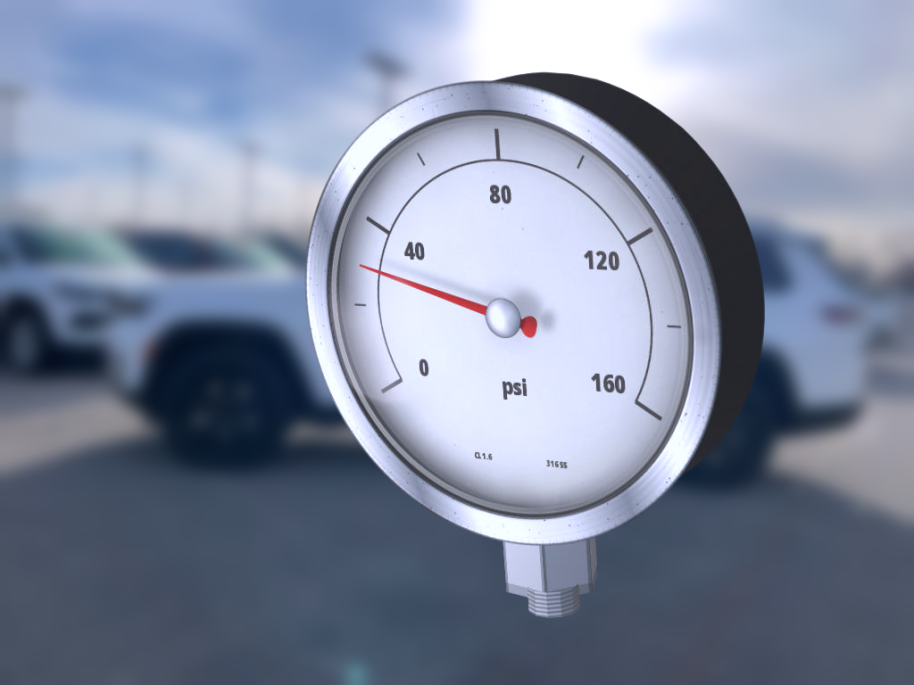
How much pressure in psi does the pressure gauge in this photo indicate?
30 psi
